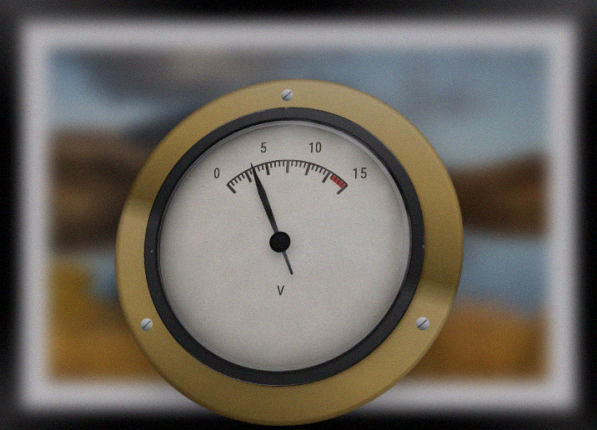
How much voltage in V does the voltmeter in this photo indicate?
3.5 V
